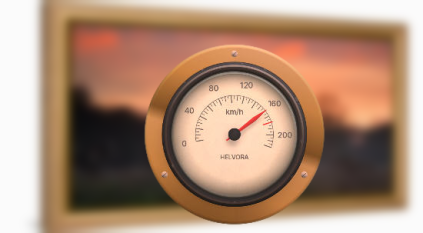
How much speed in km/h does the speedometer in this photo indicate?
160 km/h
